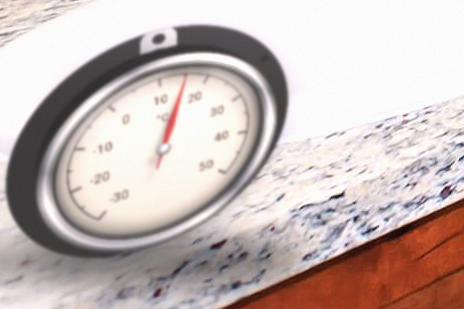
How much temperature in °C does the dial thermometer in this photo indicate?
15 °C
